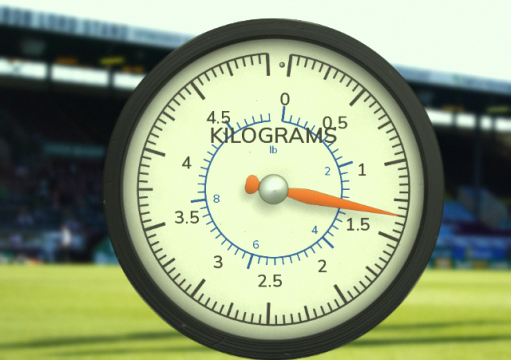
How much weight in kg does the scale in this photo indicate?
1.35 kg
